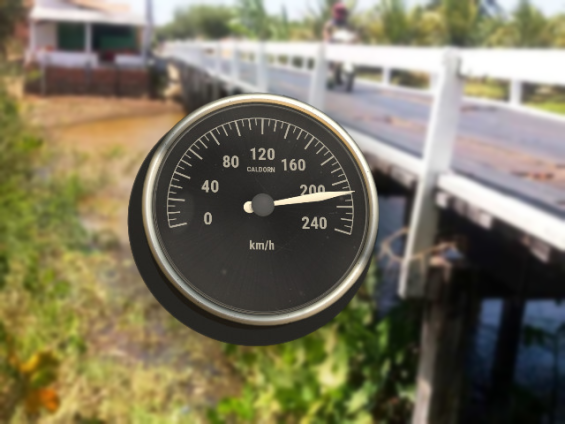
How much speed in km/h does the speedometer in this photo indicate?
210 km/h
